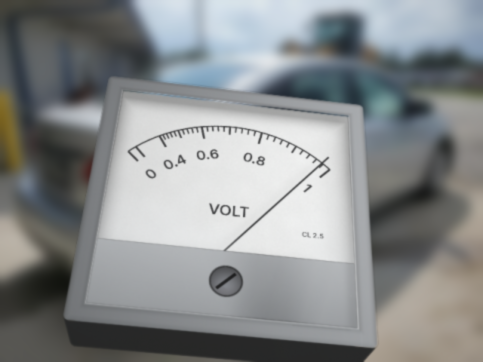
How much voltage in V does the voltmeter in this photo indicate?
0.98 V
